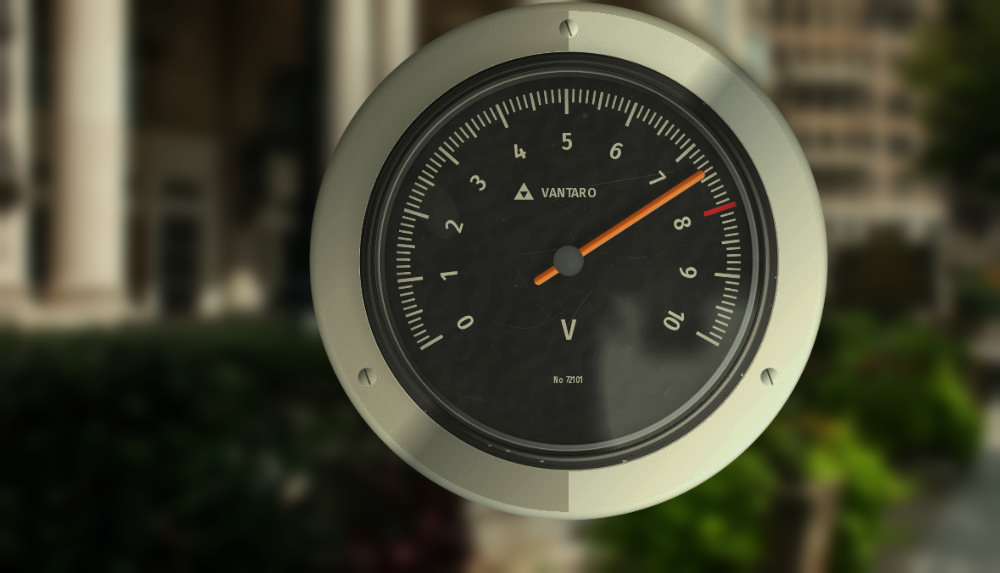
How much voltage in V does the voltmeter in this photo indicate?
7.4 V
